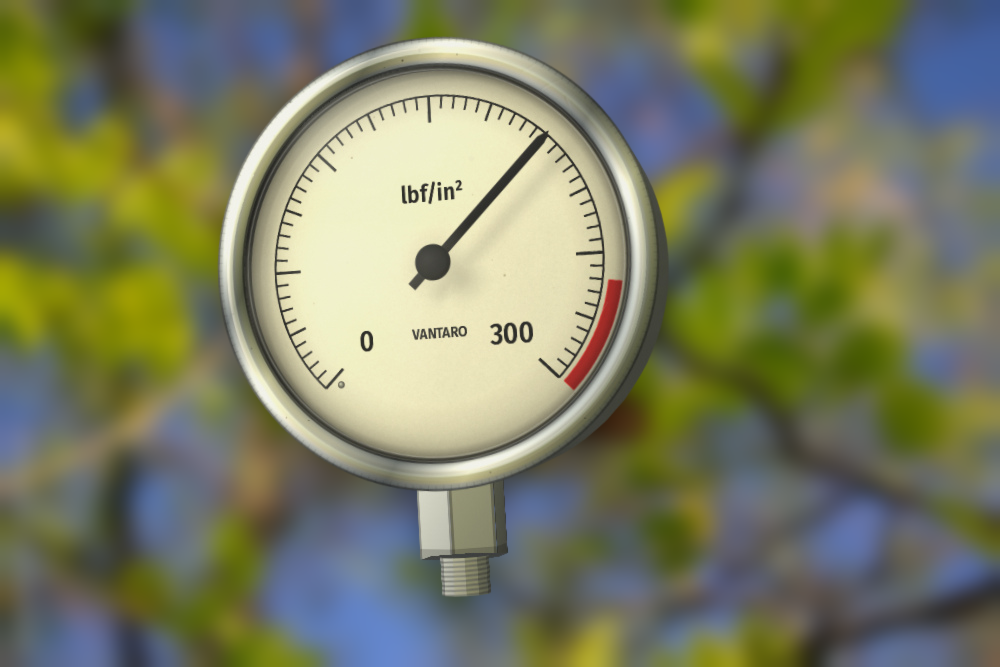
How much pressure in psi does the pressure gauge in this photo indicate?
200 psi
